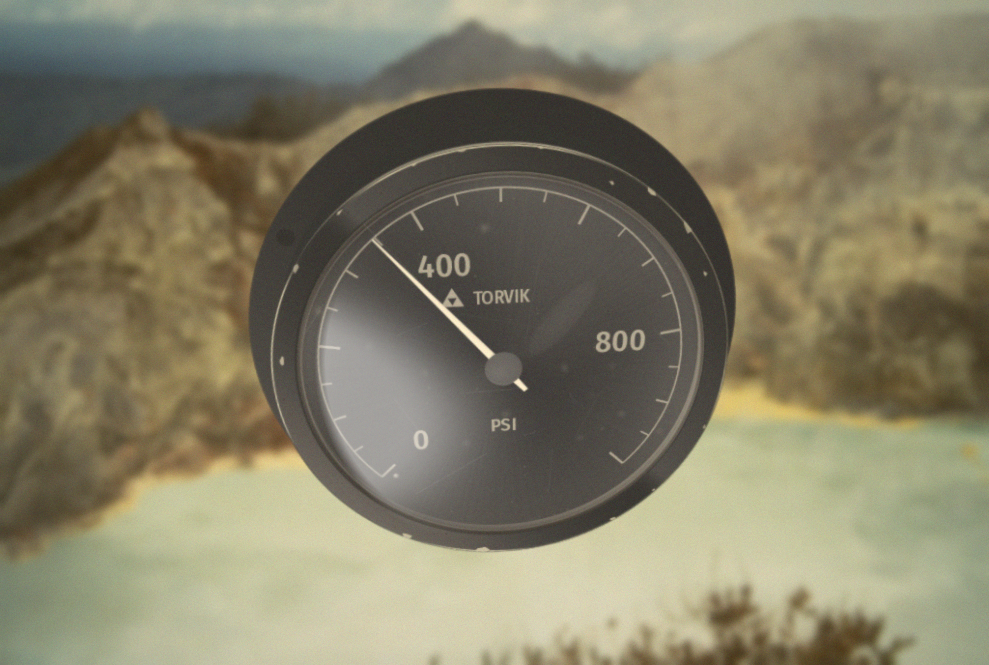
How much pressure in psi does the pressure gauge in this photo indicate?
350 psi
